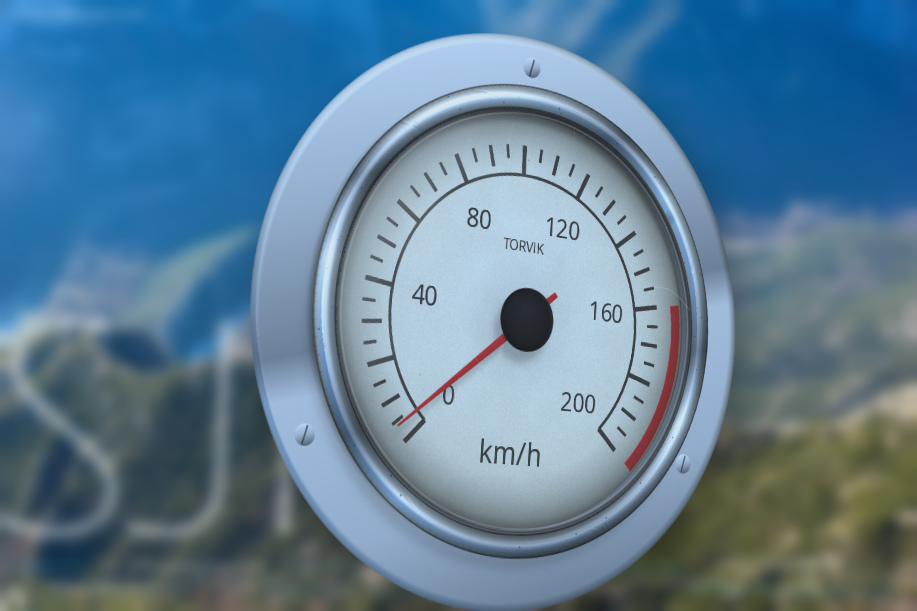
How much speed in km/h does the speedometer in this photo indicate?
5 km/h
